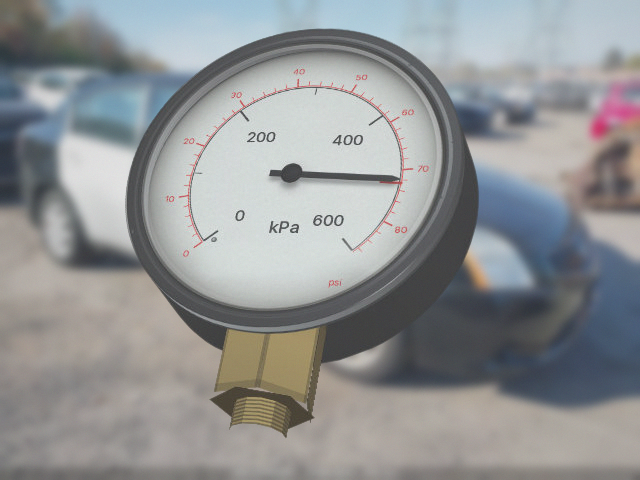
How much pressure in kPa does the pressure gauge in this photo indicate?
500 kPa
